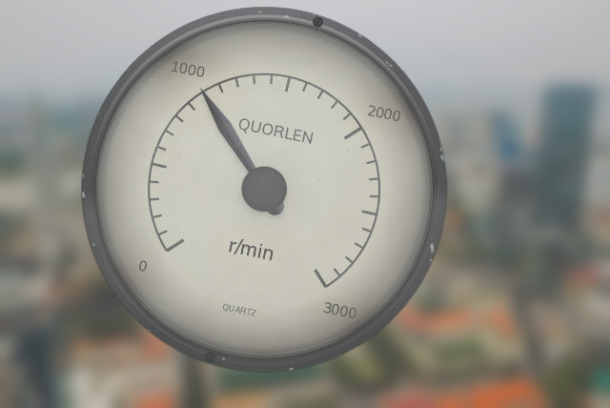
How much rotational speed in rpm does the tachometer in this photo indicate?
1000 rpm
